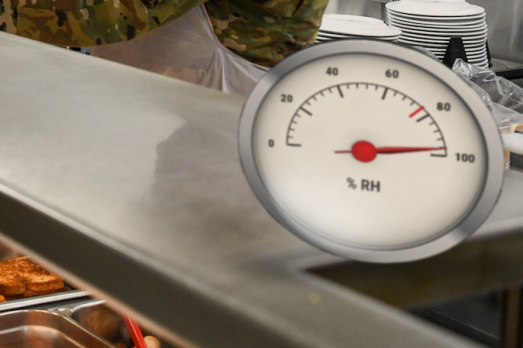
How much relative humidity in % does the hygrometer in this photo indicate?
96 %
